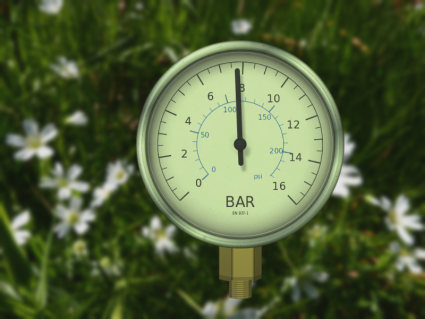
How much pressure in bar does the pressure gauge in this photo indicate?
7.75 bar
